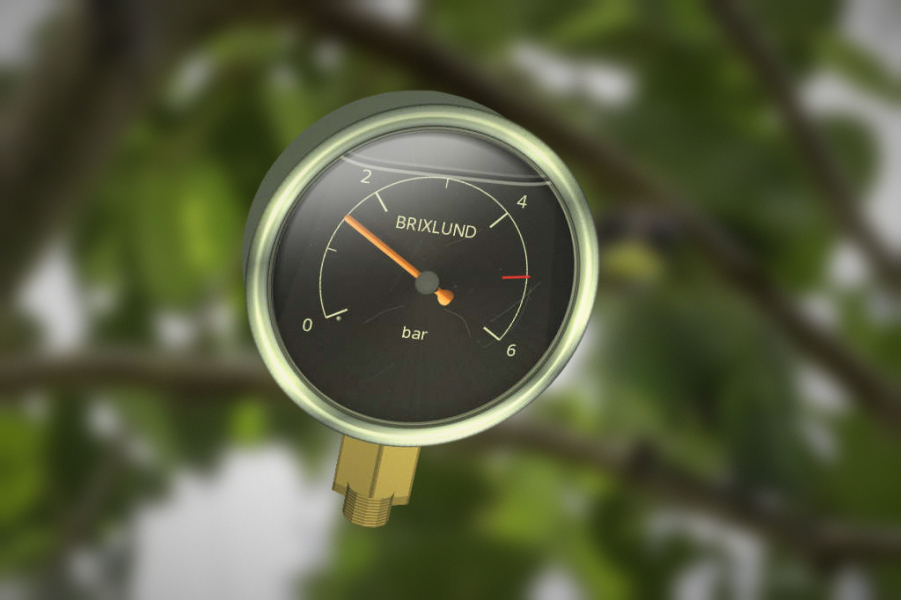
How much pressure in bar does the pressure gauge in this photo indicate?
1.5 bar
